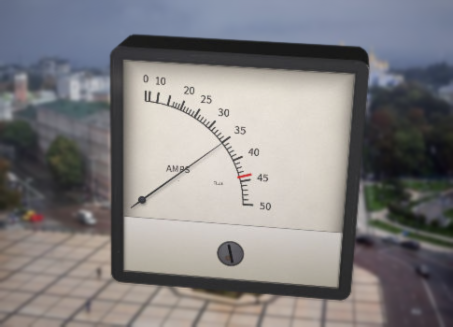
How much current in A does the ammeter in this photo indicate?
35 A
